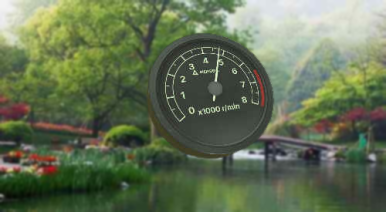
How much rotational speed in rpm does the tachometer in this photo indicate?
4750 rpm
